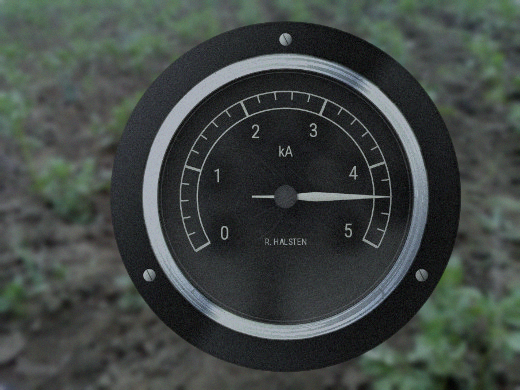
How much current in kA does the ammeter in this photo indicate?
4.4 kA
